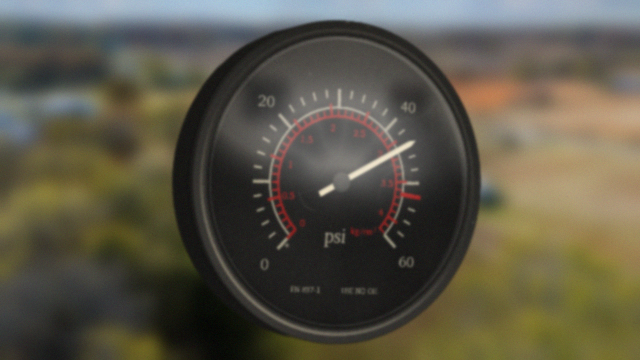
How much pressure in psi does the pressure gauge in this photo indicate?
44 psi
